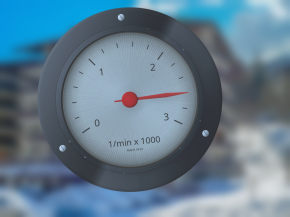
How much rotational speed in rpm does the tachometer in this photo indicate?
2600 rpm
